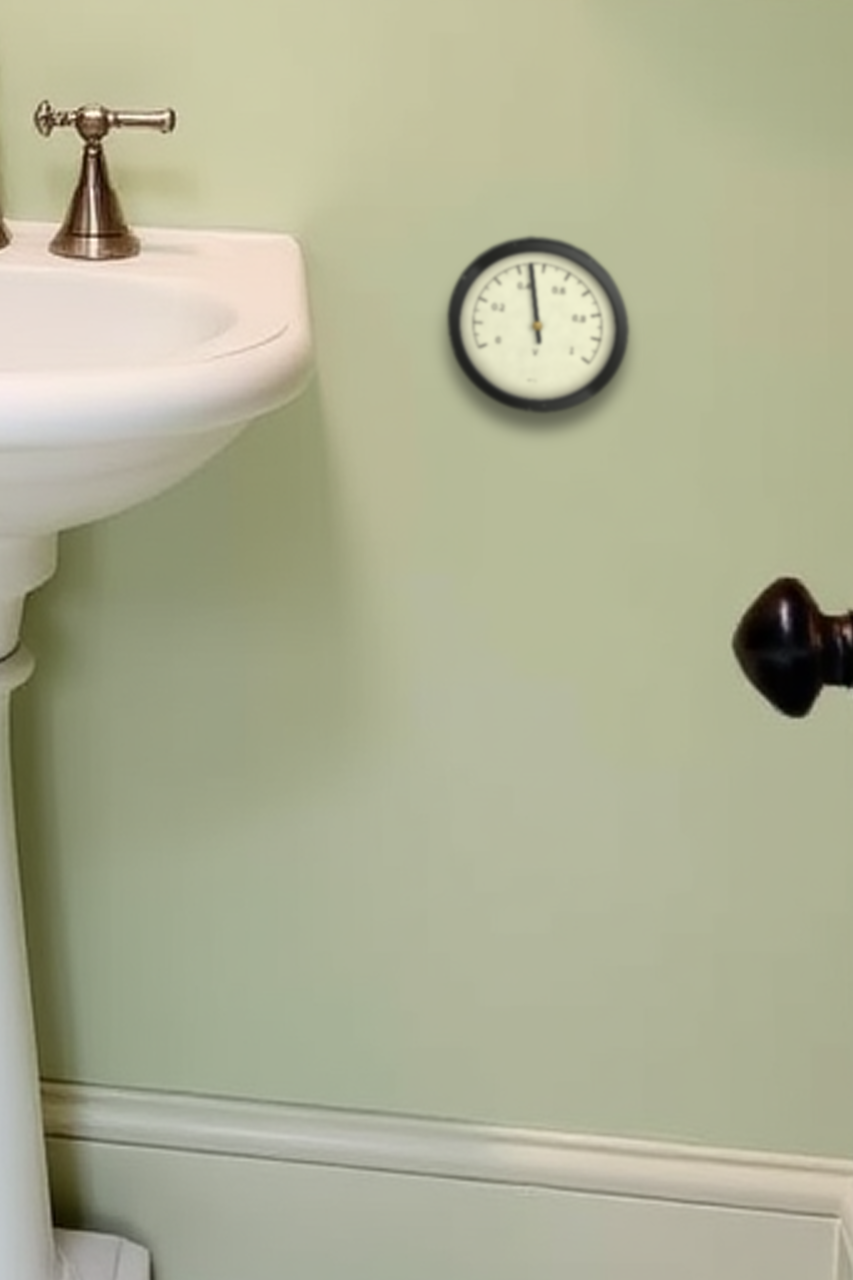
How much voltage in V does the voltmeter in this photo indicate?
0.45 V
